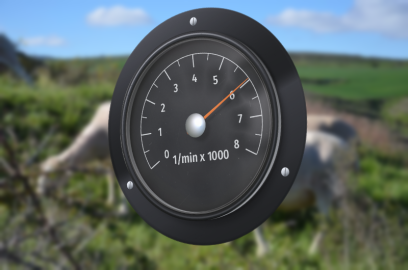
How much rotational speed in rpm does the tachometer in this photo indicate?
6000 rpm
